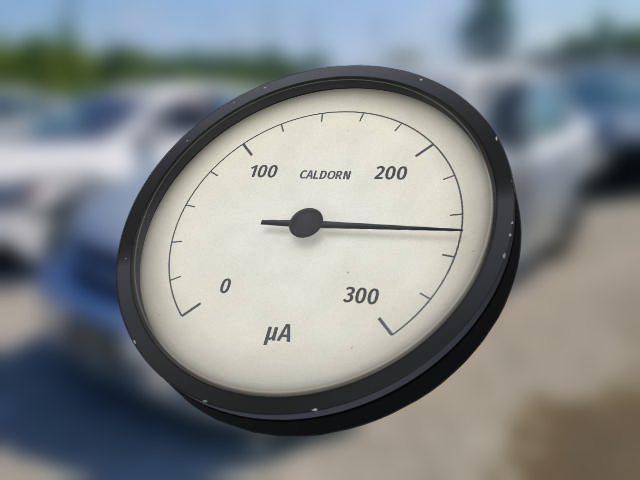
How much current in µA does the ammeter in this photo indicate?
250 µA
